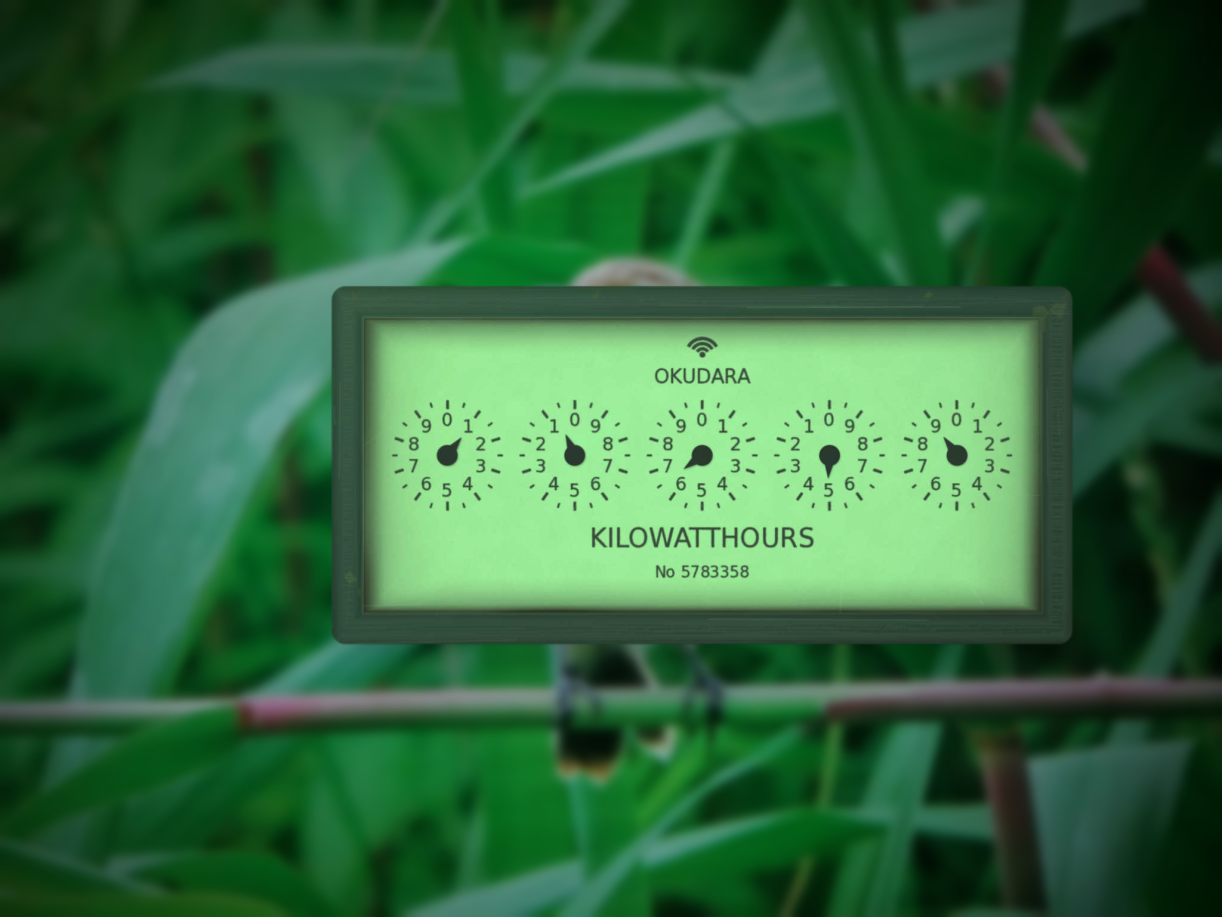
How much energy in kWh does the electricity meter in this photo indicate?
10649 kWh
